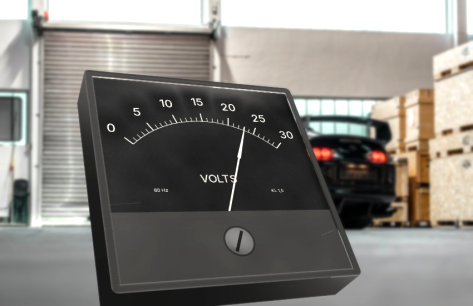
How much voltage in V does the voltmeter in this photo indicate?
23 V
